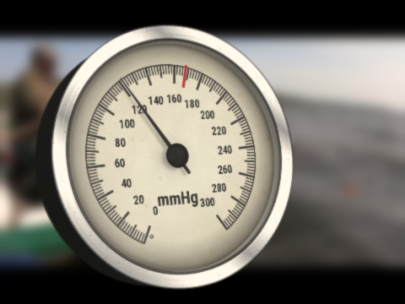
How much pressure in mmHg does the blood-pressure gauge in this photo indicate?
120 mmHg
